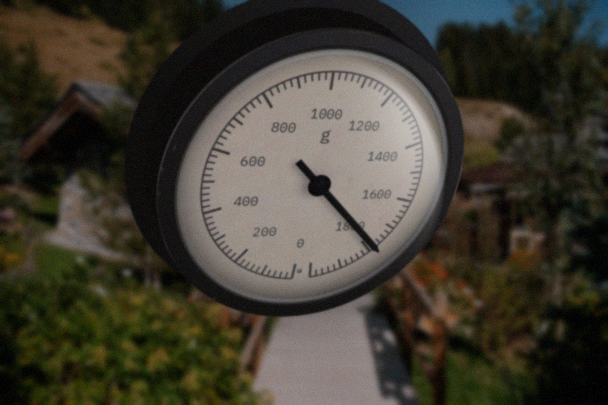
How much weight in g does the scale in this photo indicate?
1780 g
